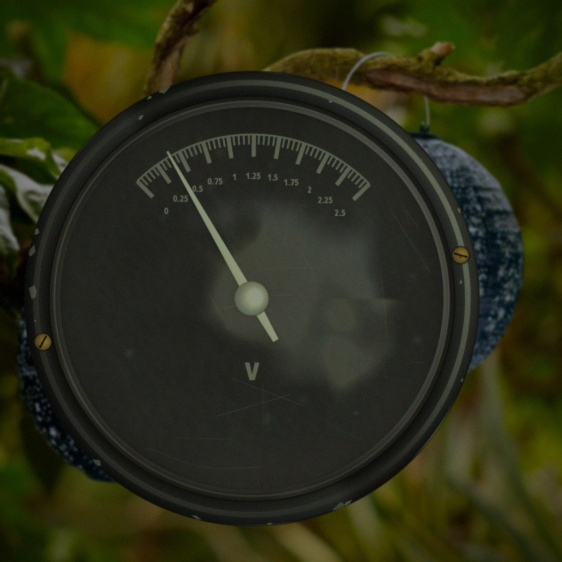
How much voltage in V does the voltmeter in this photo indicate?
0.4 V
